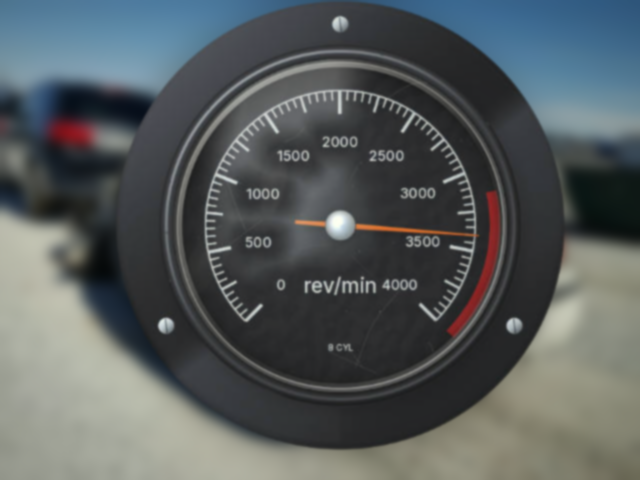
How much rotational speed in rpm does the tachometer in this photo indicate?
3400 rpm
